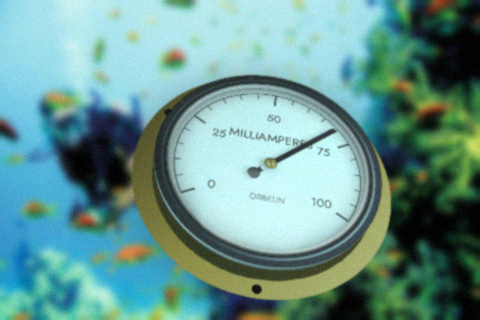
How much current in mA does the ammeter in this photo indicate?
70 mA
